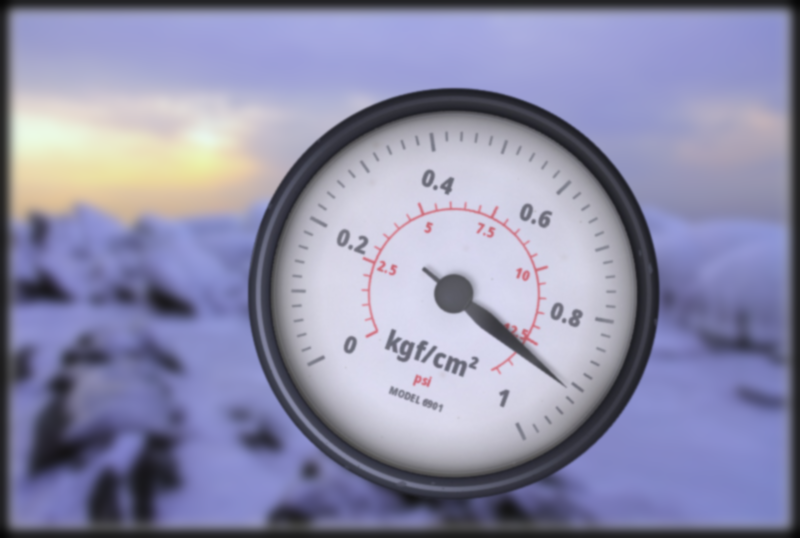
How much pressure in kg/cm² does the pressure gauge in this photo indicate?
0.91 kg/cm²
